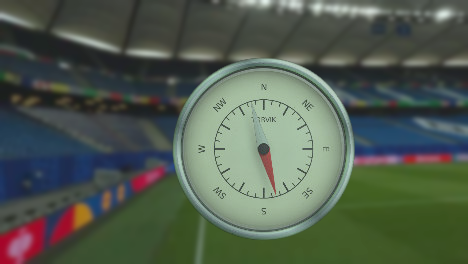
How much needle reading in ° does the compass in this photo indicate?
165 °
